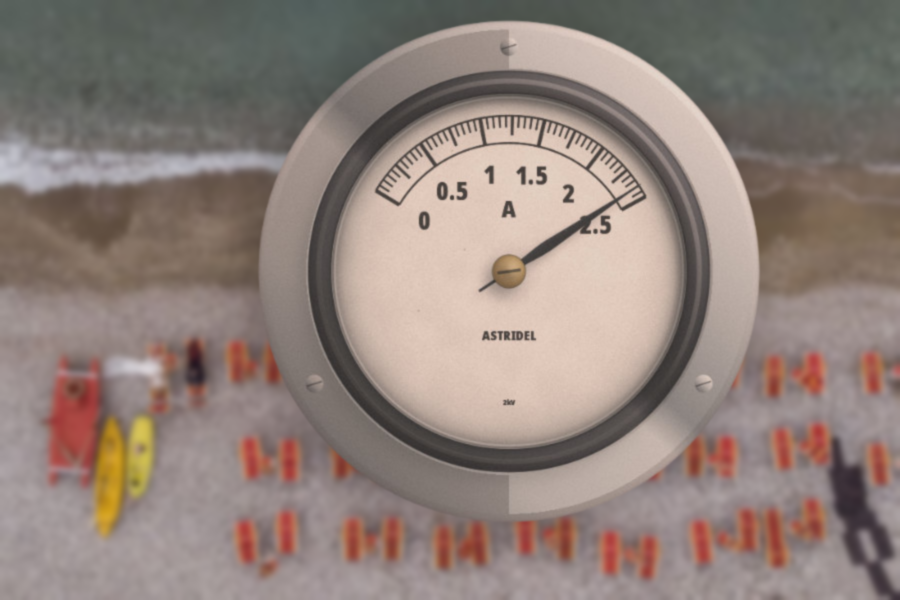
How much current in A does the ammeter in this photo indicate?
2.4 A
